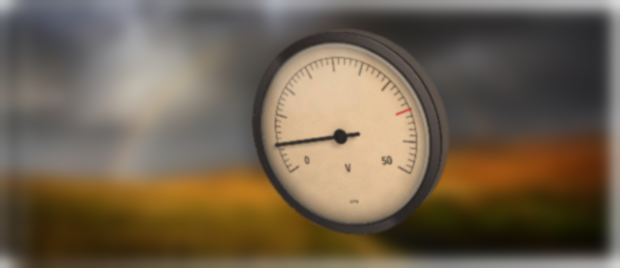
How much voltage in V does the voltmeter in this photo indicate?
5 V
